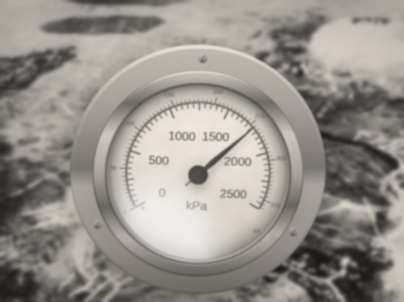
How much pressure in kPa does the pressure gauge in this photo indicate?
1750 kPa
